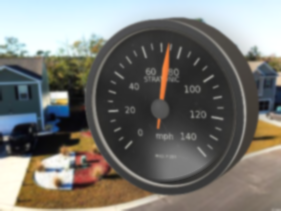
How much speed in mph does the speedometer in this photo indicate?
75 mph
